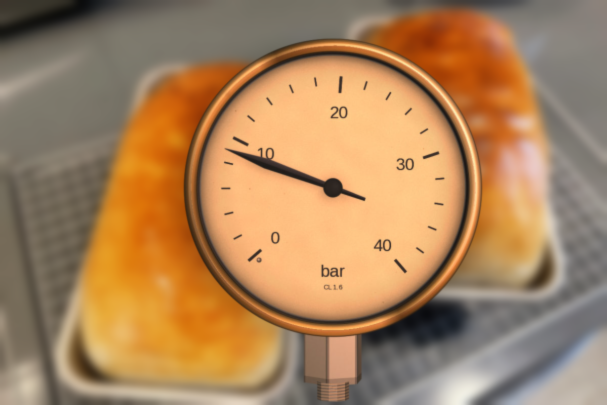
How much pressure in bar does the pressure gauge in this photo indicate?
9 bar
